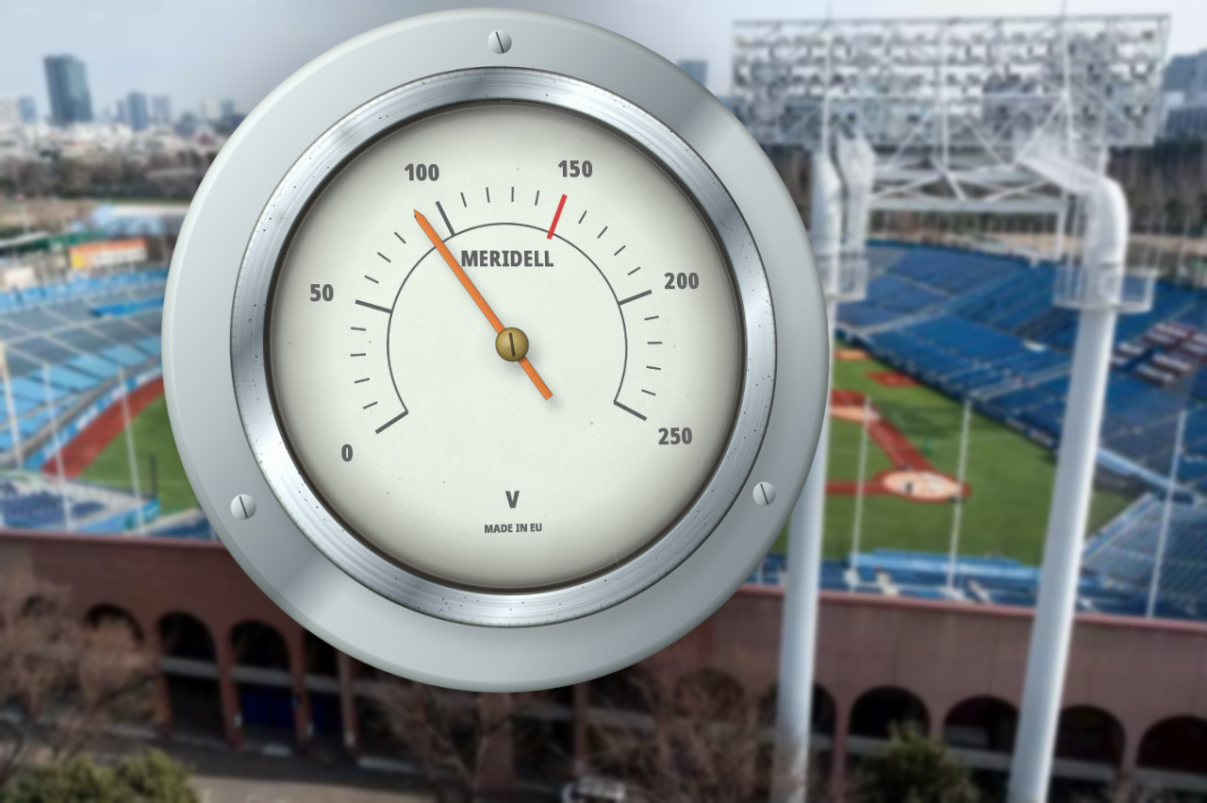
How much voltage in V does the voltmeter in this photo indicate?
90 V
